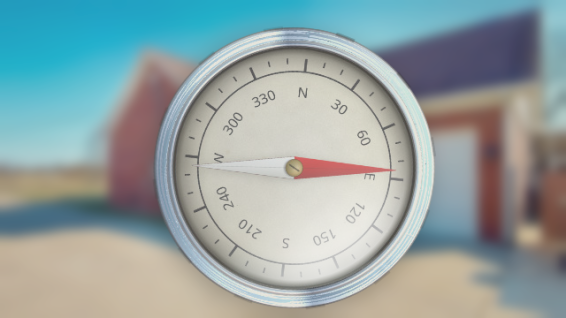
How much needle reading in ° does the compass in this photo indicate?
85 °
